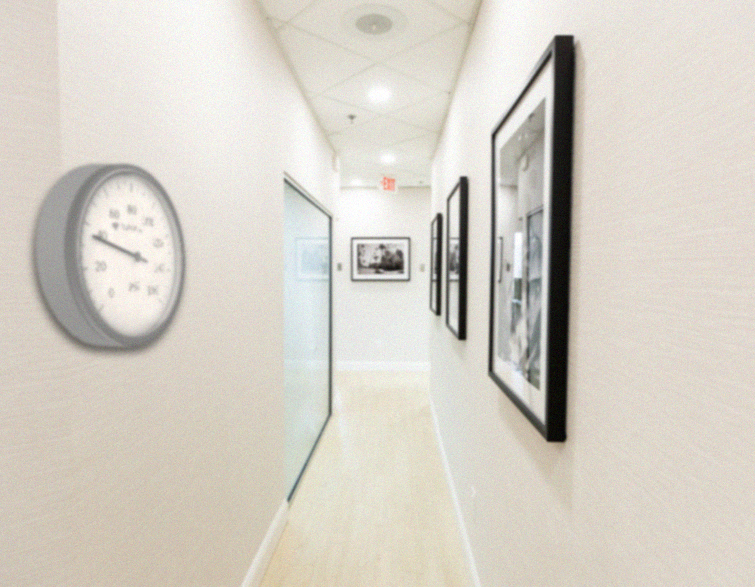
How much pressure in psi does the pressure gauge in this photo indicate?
35 psi
